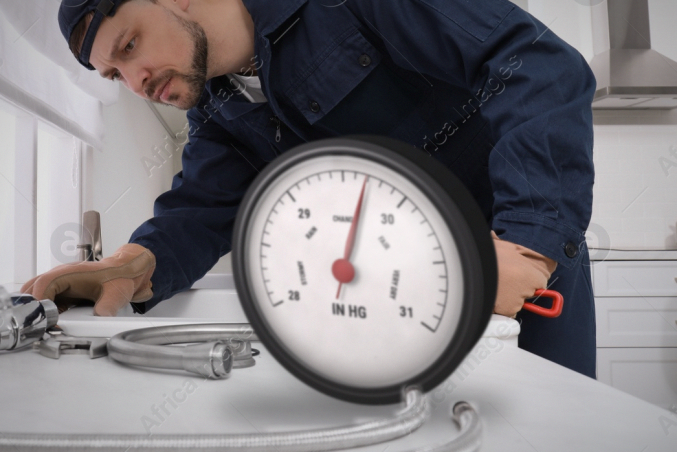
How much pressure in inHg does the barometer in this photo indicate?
29.7 inHg
